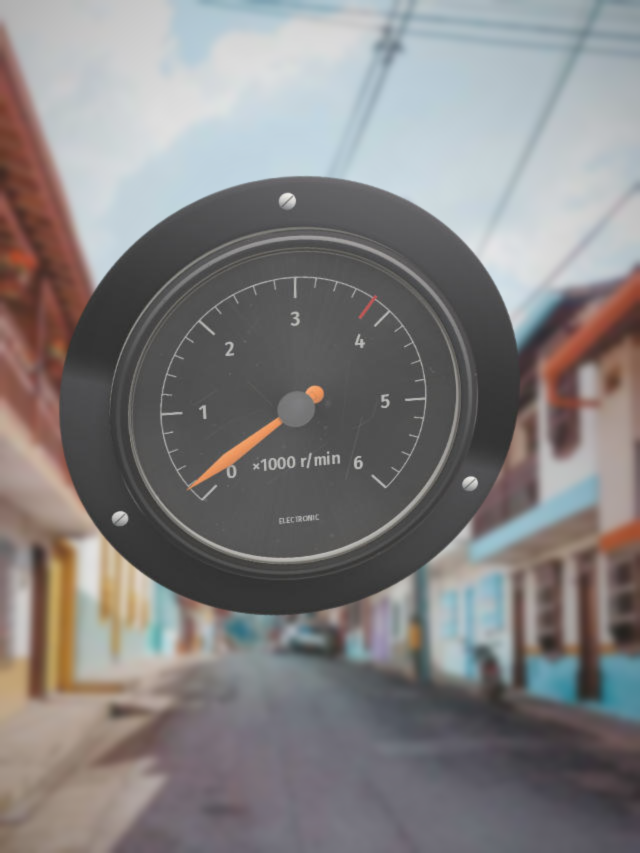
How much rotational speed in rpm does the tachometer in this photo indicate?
200 rpm
